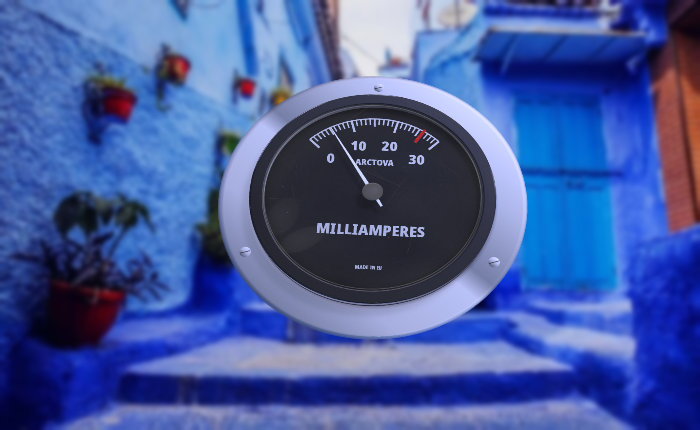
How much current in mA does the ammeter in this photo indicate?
5 mA
